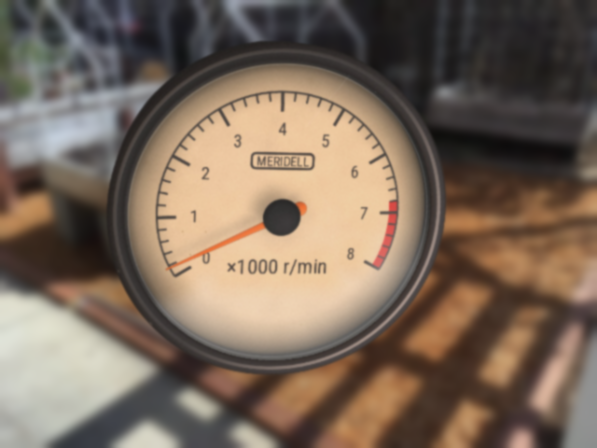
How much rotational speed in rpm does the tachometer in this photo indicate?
200 rpm
